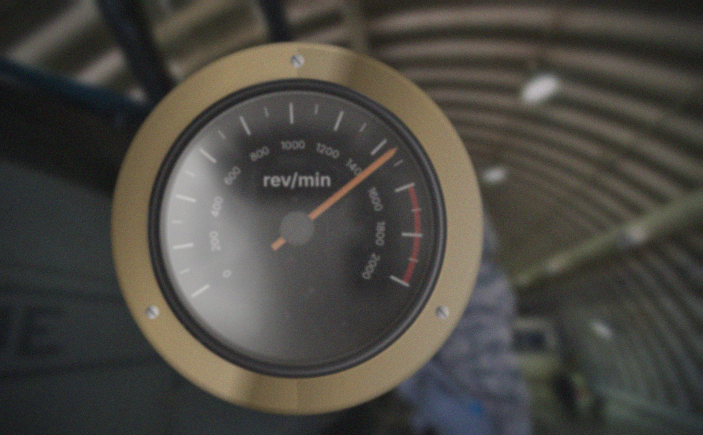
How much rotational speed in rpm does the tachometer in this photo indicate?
1450 rpm
